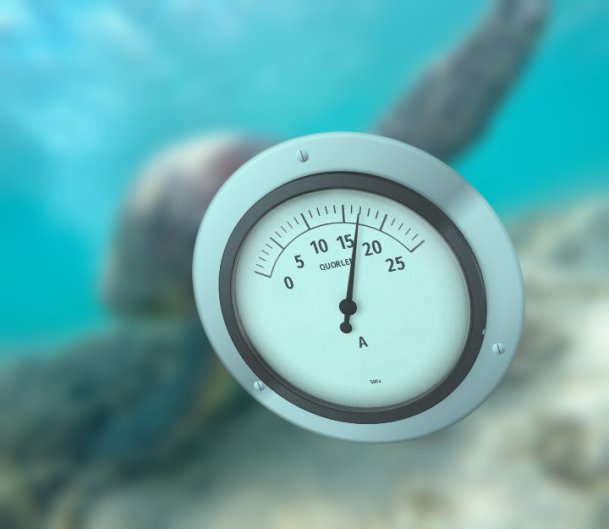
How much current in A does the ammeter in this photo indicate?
17 A
